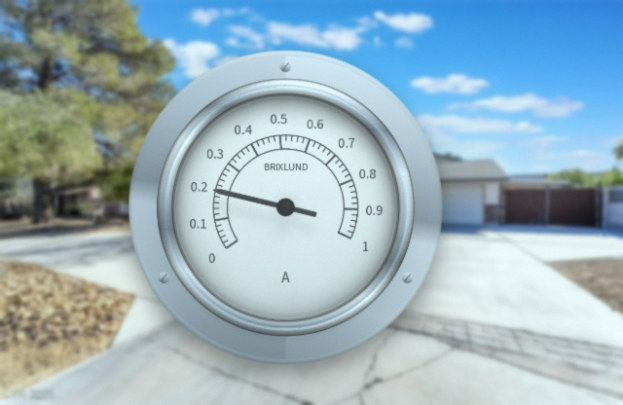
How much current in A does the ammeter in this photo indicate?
0.2 A
